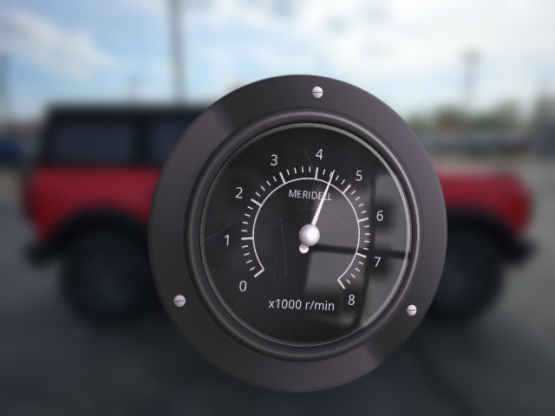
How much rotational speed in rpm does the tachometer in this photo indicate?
4400 rpm
